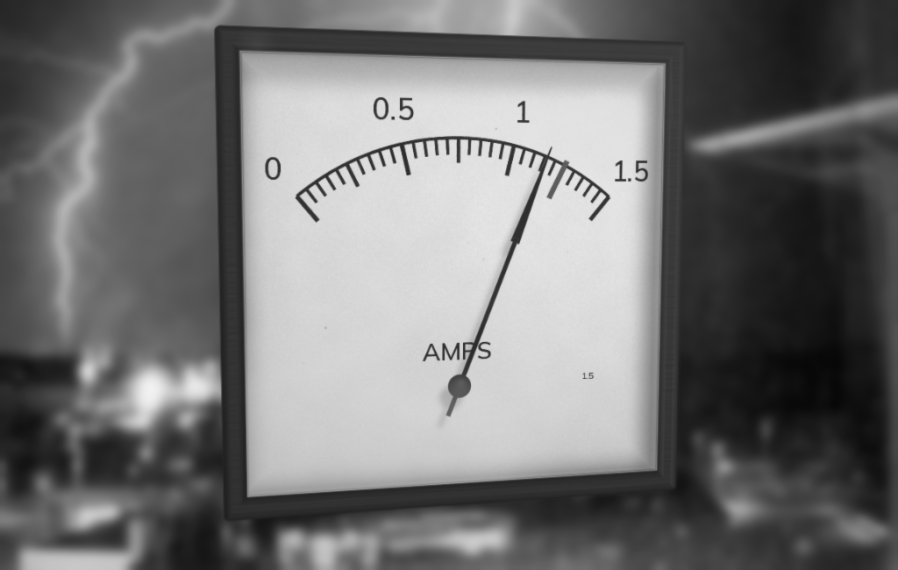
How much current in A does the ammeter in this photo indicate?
1.15 A
